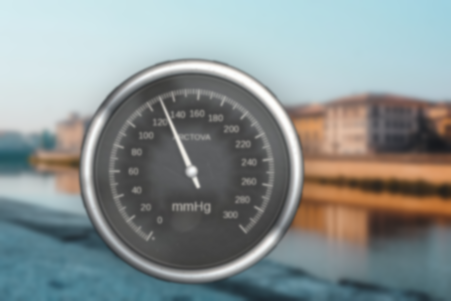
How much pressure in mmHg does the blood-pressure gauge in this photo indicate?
130 mmHg
